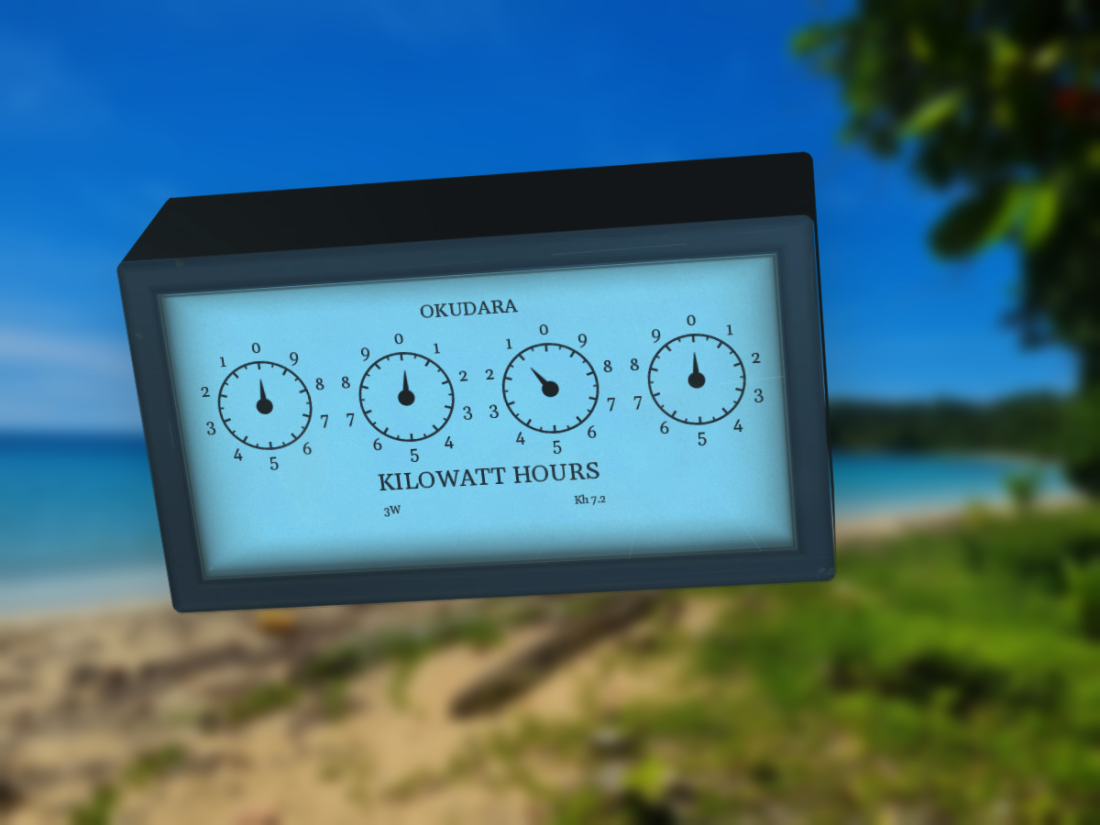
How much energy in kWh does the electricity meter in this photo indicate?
10 kWh
